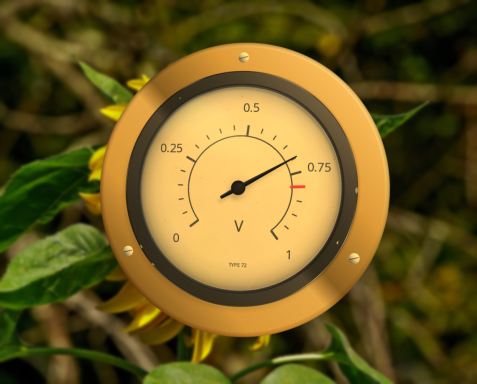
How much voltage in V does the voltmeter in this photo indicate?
0.7 V
